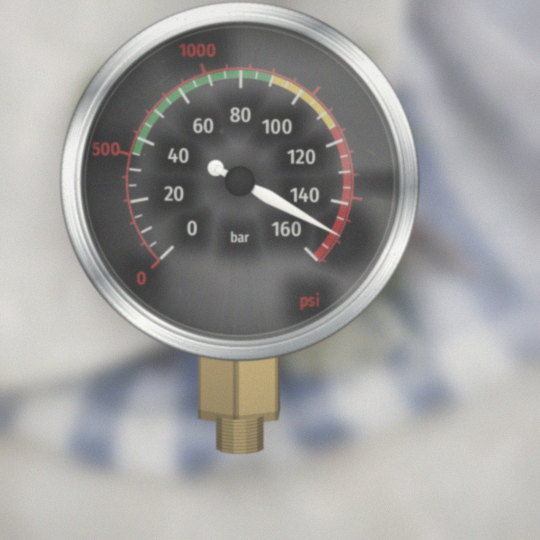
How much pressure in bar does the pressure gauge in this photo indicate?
150 bar
